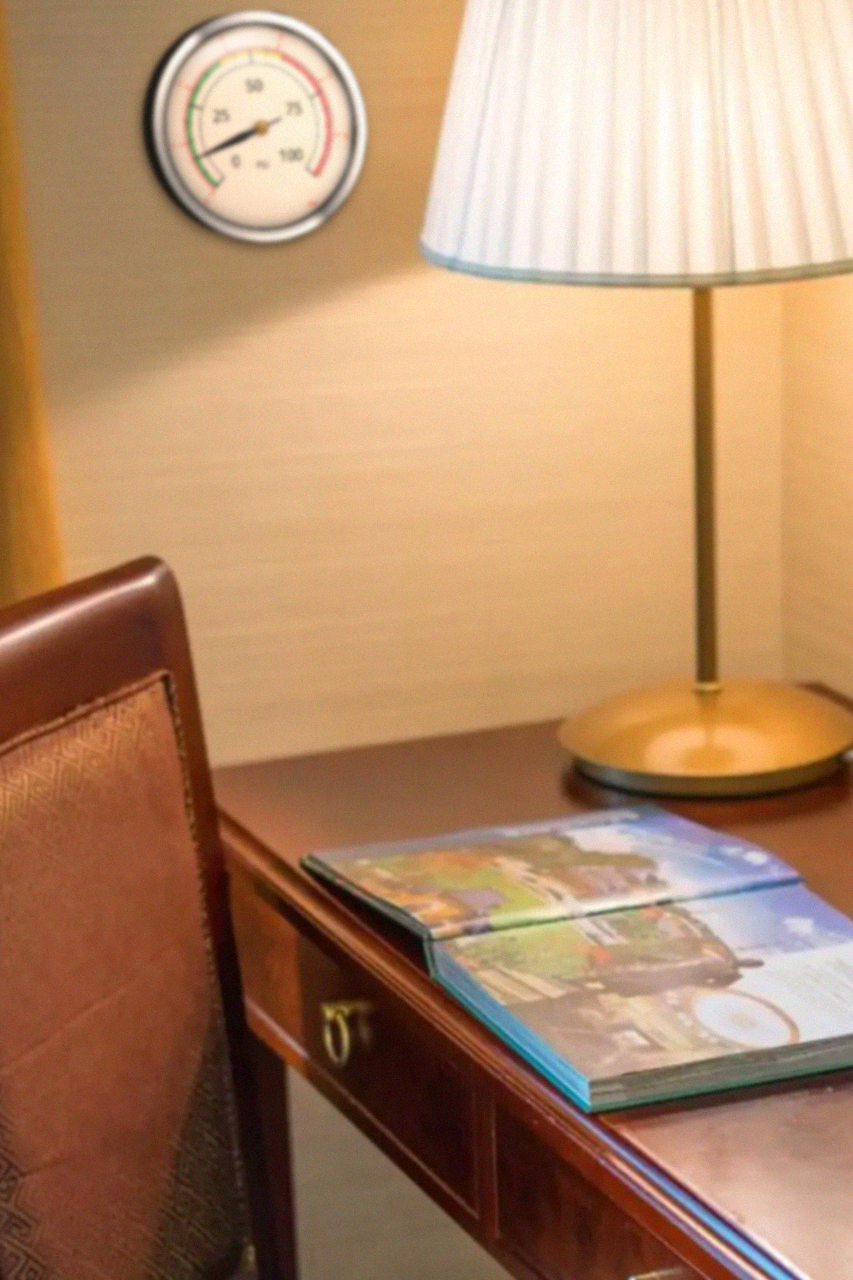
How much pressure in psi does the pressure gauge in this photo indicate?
10 psi
